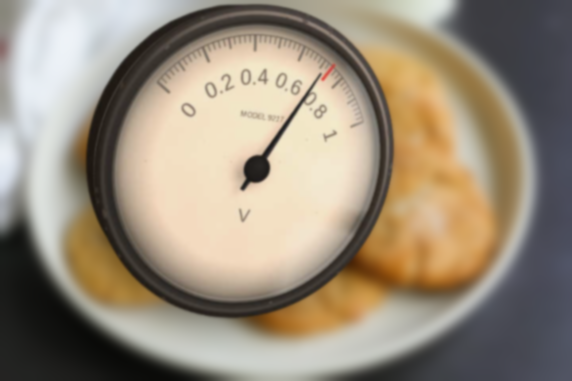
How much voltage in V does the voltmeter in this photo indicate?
0.7 V
